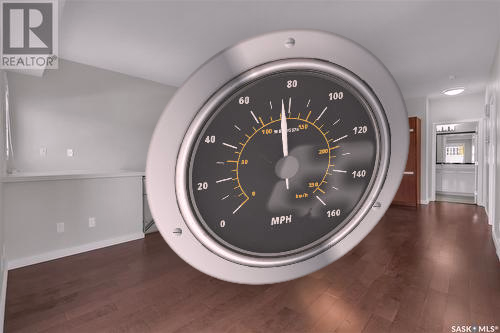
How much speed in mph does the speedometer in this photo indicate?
75 mph
